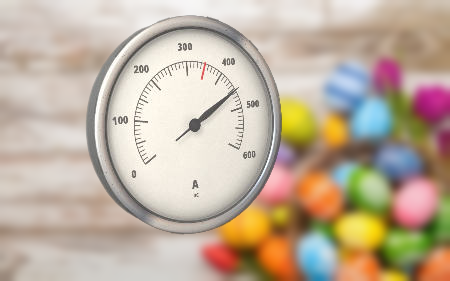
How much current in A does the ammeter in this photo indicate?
450 A
